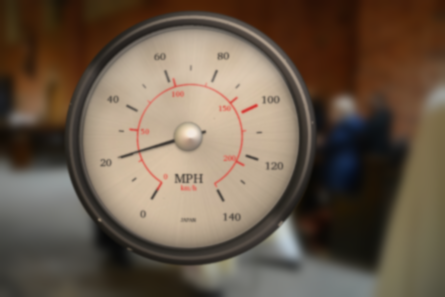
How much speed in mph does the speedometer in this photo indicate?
20 mph
